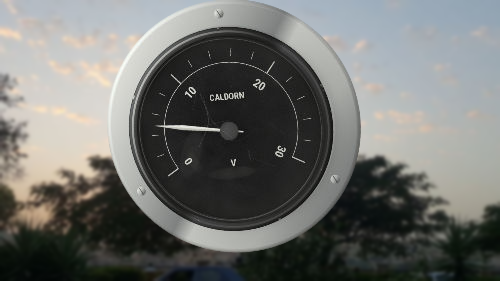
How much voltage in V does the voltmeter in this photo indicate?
5 V
